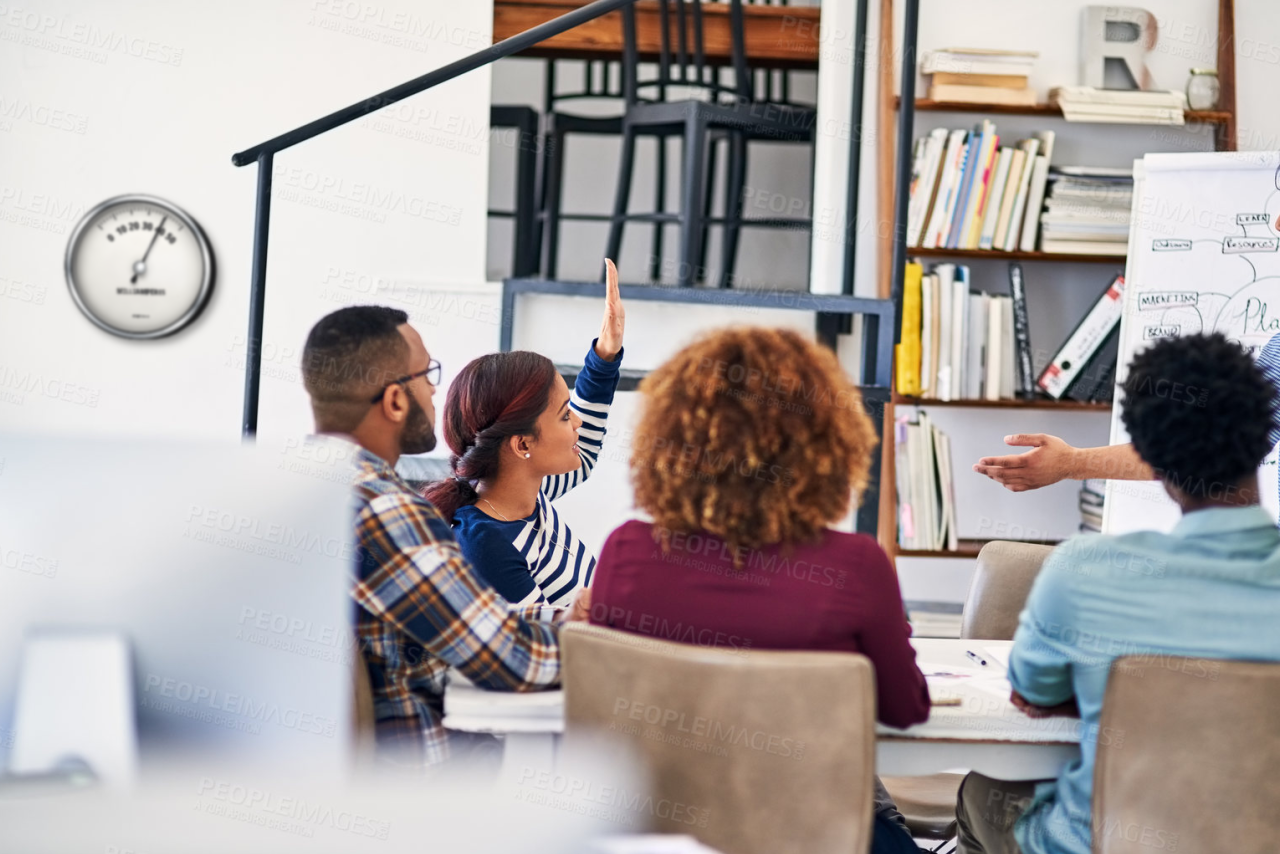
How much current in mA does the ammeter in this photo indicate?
40 mA
